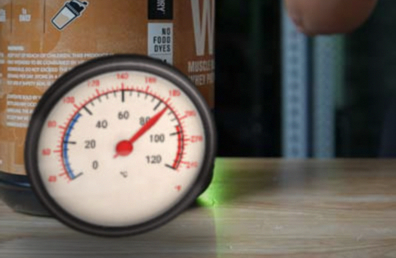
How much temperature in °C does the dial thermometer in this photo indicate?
84 °C
